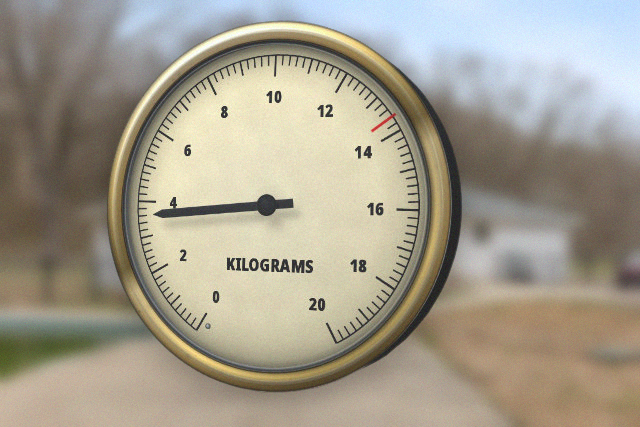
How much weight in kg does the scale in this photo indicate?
3.6 kg
